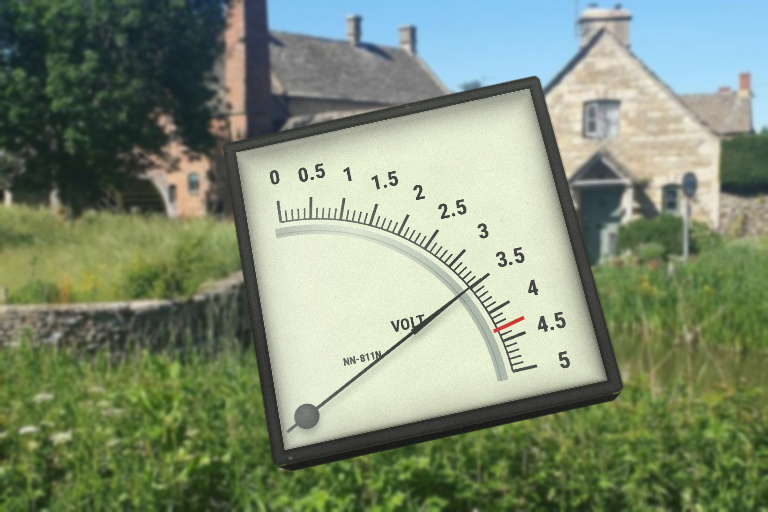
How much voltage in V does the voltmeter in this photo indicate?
3.5 V
